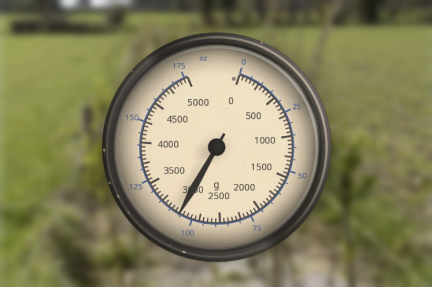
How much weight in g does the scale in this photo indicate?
3000 g
